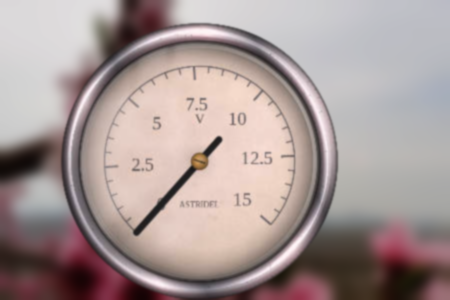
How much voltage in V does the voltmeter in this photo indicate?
0 V
